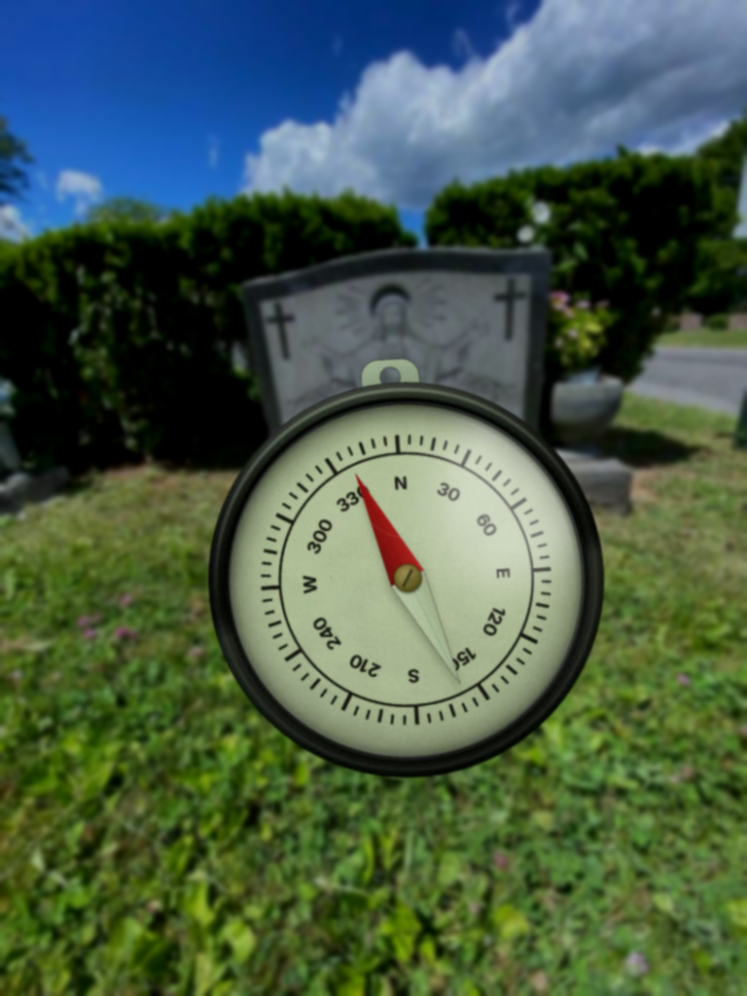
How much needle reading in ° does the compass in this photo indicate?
337.5 °
